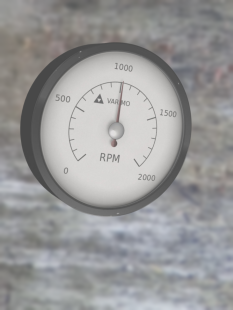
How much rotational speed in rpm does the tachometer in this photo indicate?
1000 rpm
